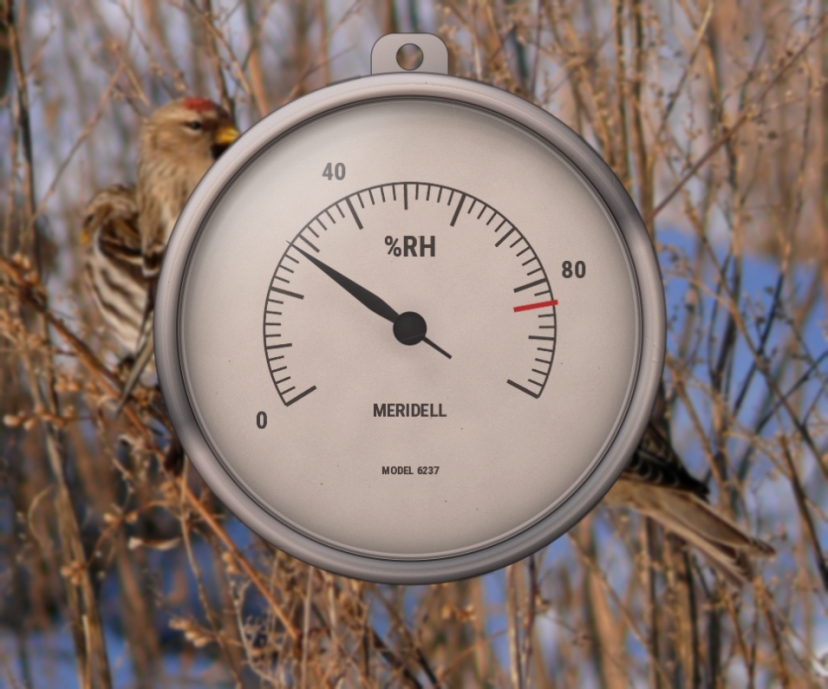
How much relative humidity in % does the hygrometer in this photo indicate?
28 %
